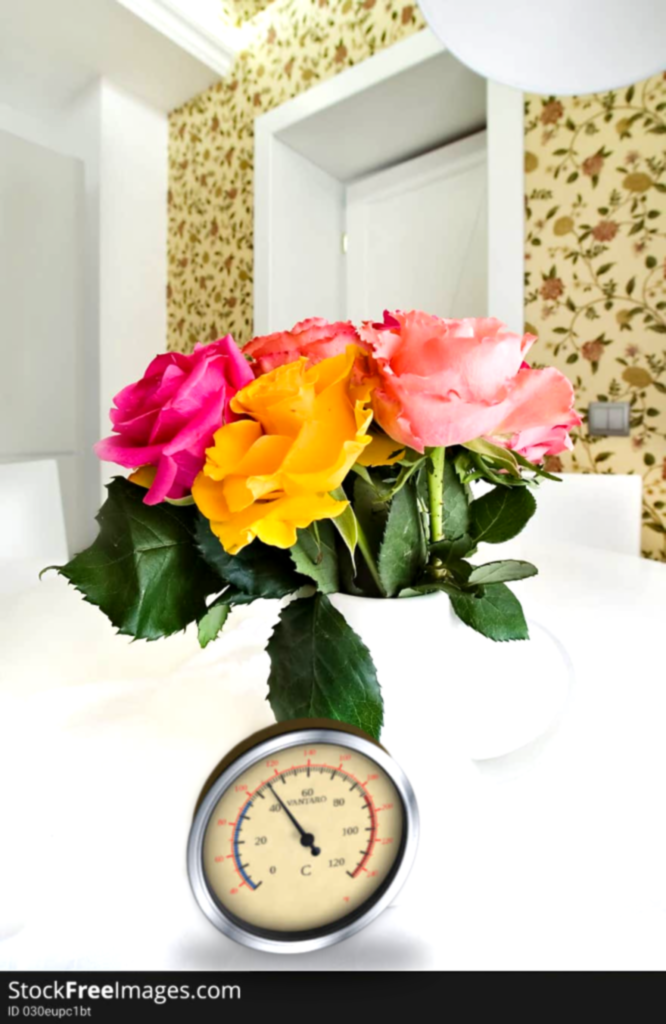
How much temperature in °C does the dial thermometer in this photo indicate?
45 °C
